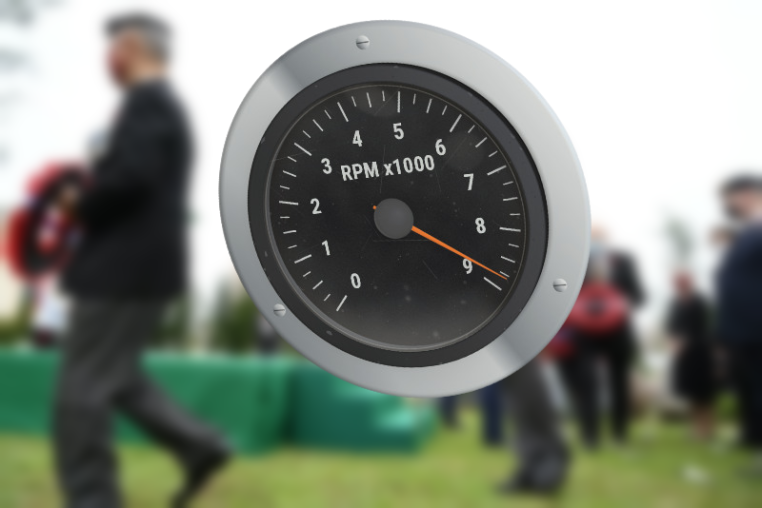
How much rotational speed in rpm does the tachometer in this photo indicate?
8750 rpm
